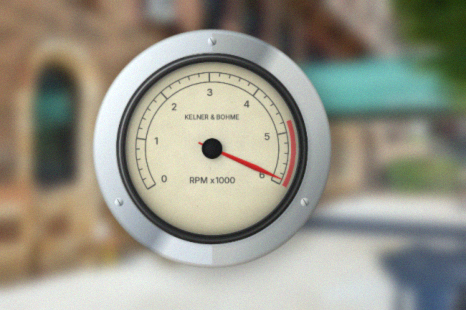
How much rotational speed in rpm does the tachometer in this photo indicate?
5900 rpm
